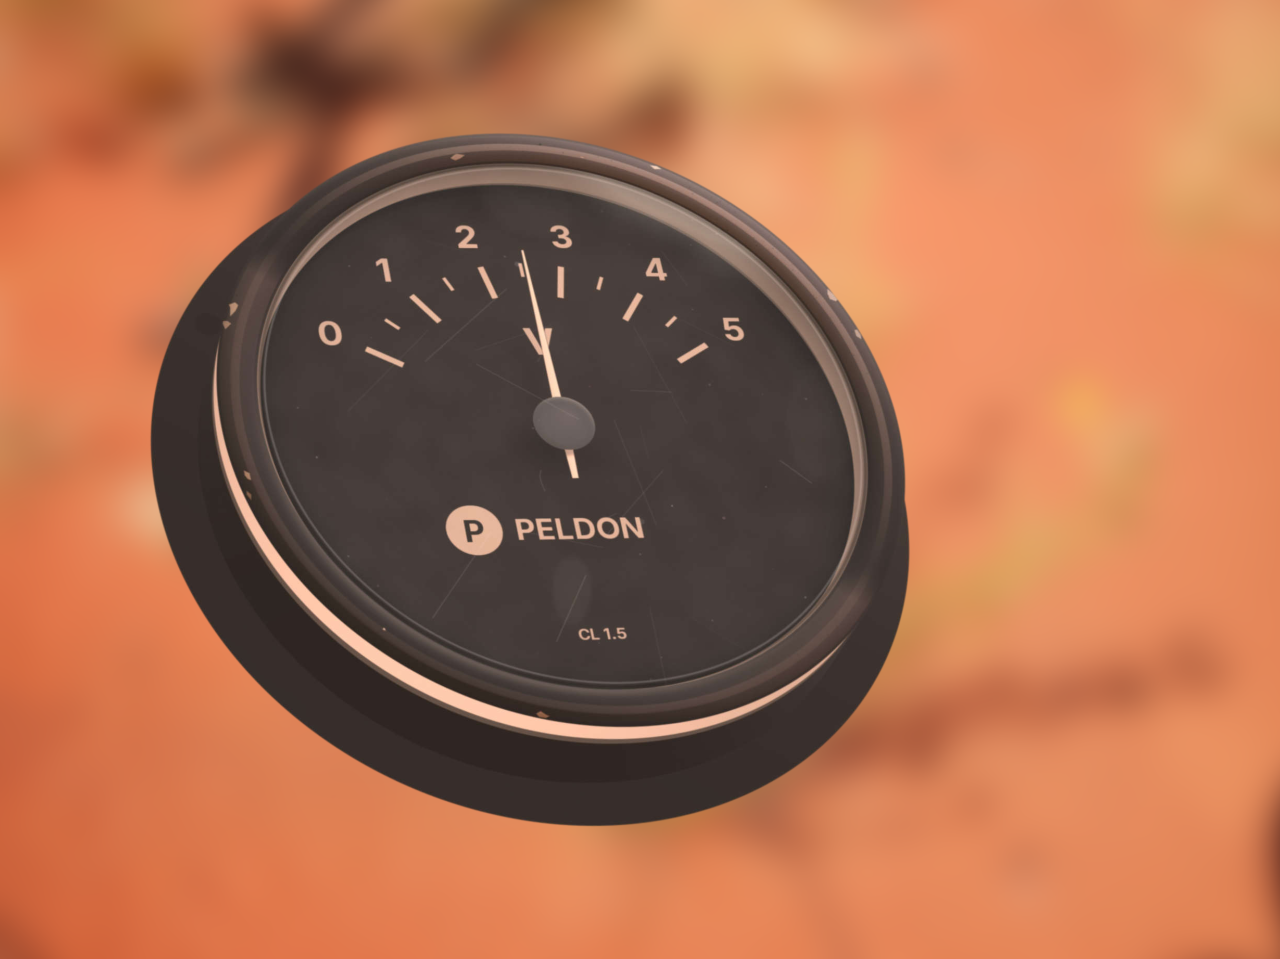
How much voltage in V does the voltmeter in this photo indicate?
2.5 V
